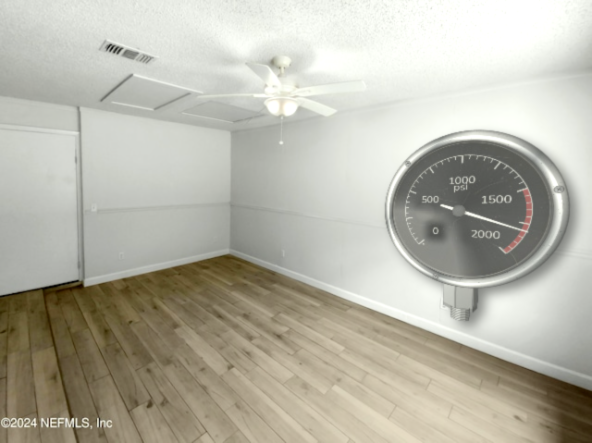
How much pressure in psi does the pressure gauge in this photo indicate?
1800 psi
